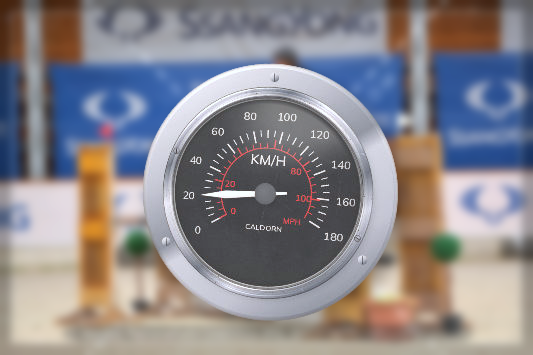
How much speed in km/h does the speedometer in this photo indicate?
20 km/h
